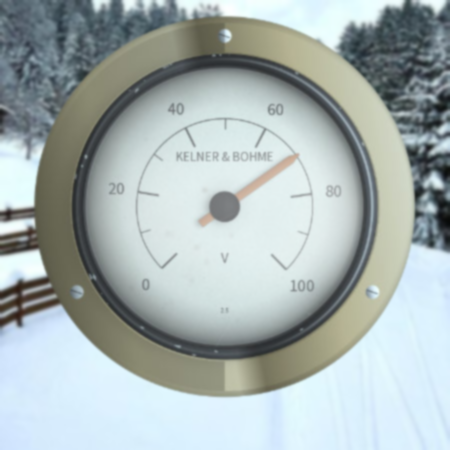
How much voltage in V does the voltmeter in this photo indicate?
70 V
